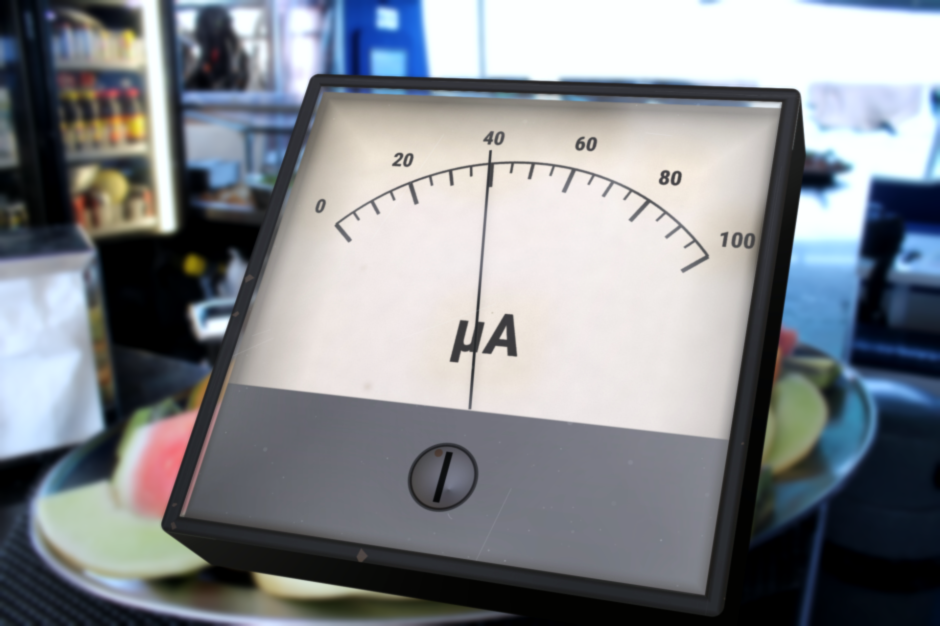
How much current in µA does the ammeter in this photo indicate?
40 µA
